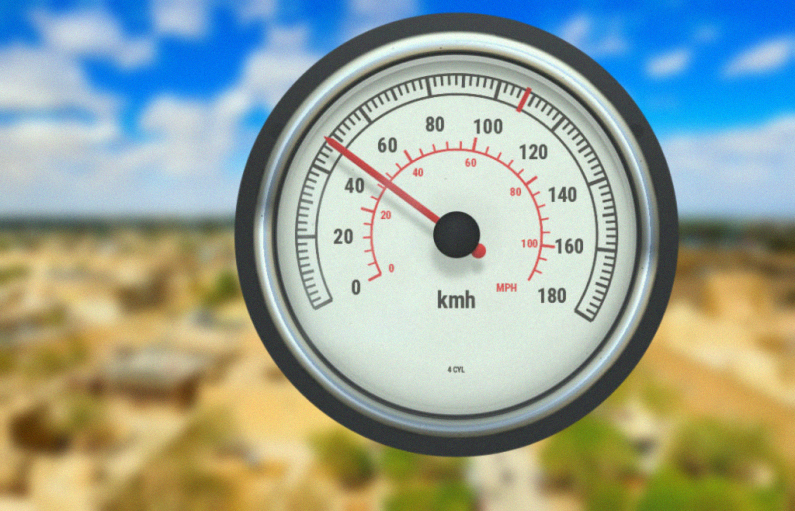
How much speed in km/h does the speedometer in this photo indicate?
48 km/h
